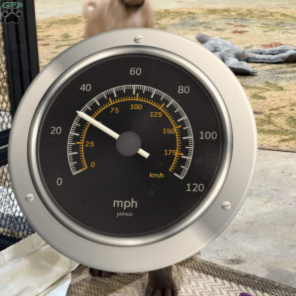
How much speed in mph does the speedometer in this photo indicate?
30 mph
